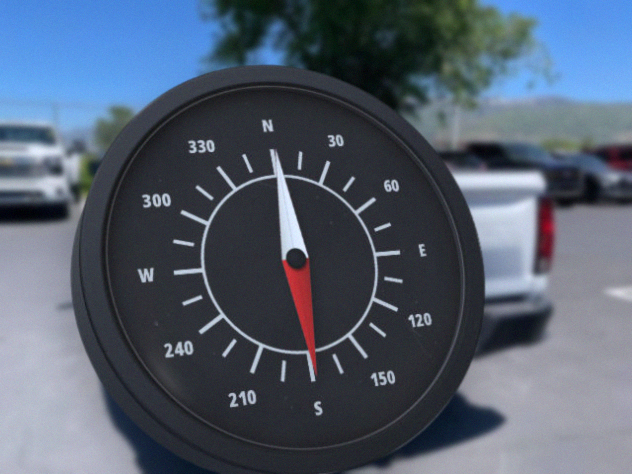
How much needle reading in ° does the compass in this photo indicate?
180 °
